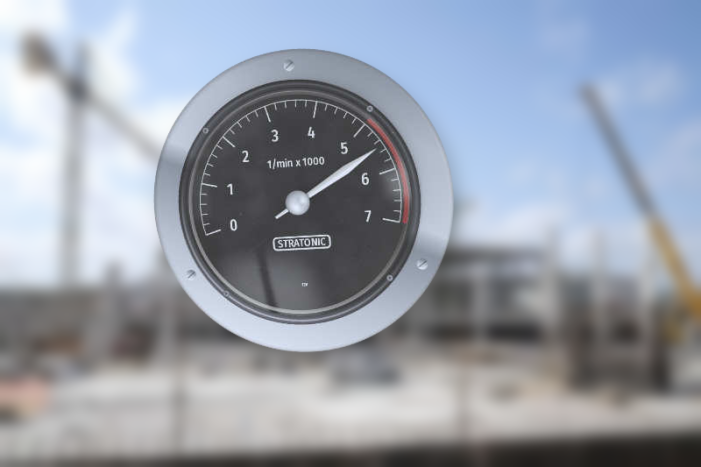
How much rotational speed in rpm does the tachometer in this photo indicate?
5500 rpm
